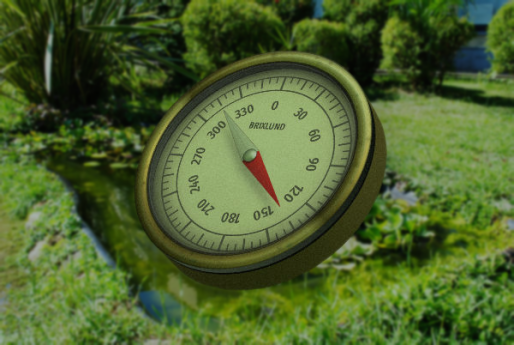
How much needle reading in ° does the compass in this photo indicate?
135 °
